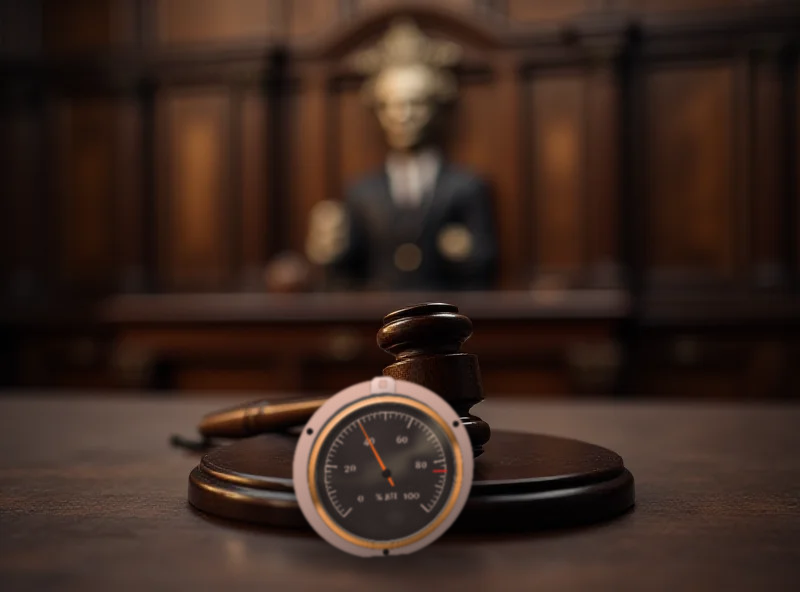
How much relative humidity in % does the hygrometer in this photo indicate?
40 %
